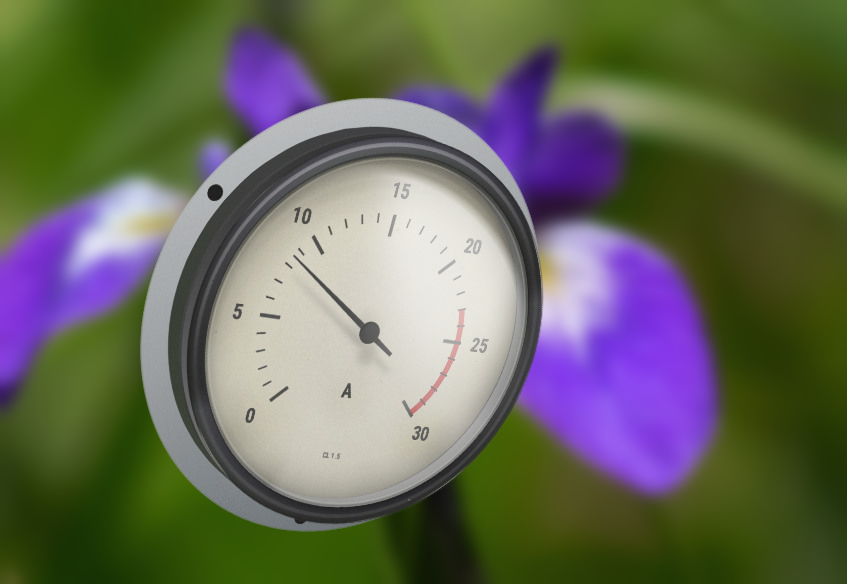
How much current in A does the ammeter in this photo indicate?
8.5 A
